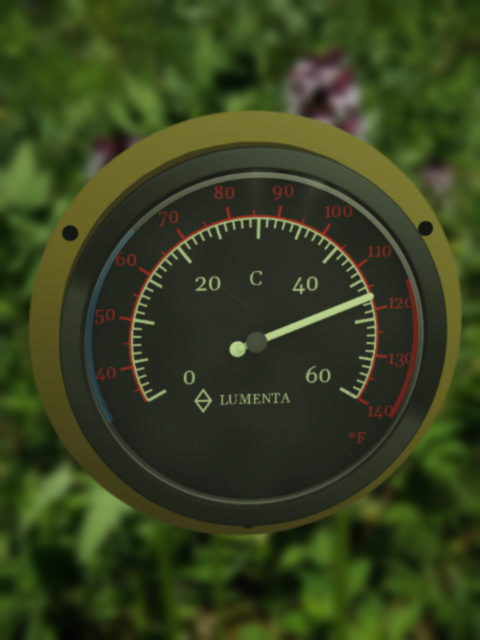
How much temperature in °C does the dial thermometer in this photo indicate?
47 °C
